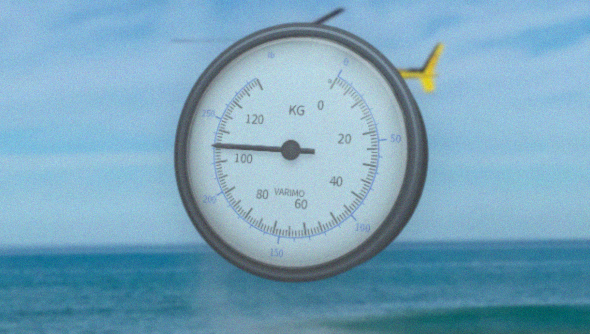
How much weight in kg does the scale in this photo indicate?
105 kg
